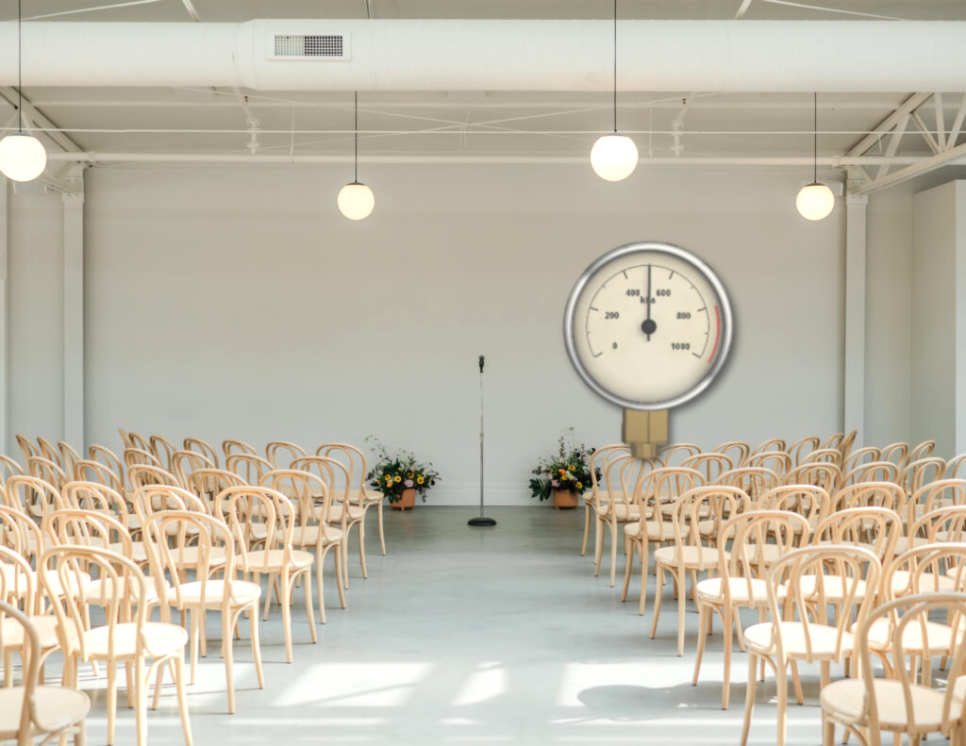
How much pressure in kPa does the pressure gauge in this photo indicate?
500 kPa
